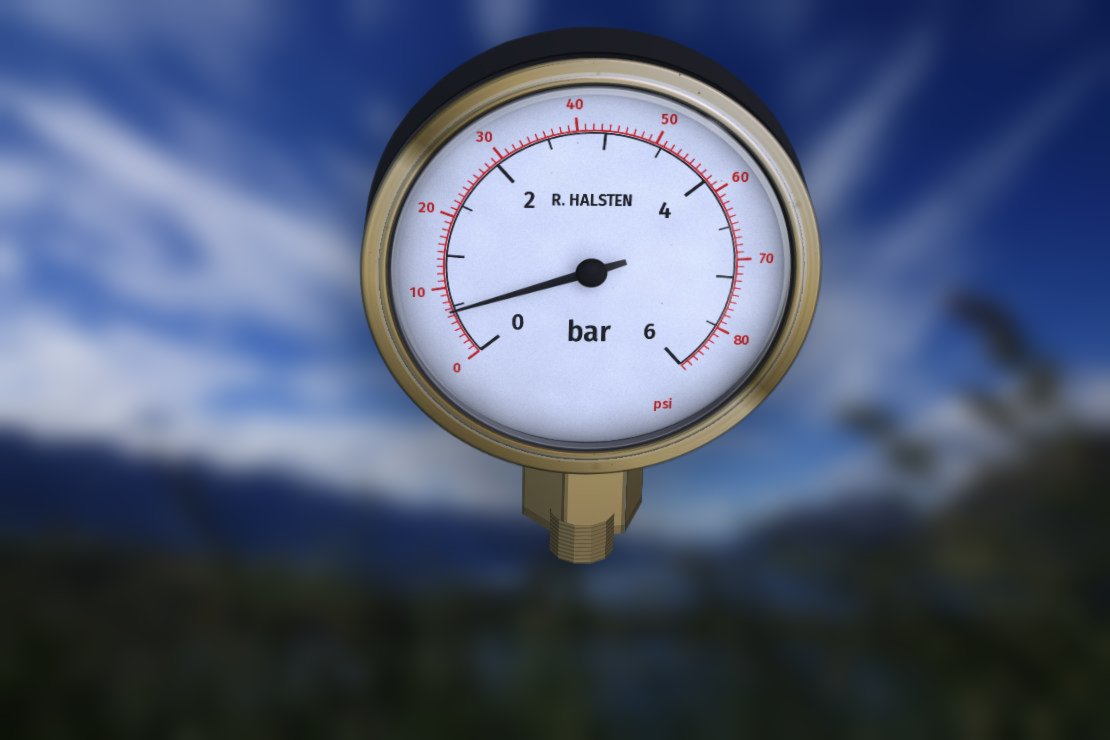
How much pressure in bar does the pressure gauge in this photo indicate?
0.5 bar
